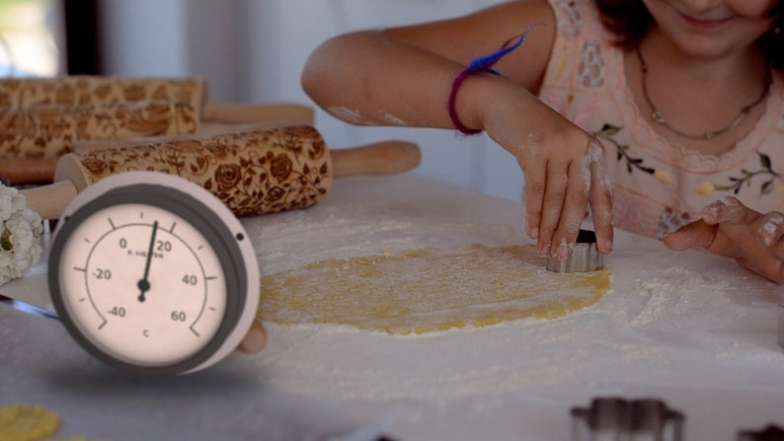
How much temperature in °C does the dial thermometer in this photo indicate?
15 °C
